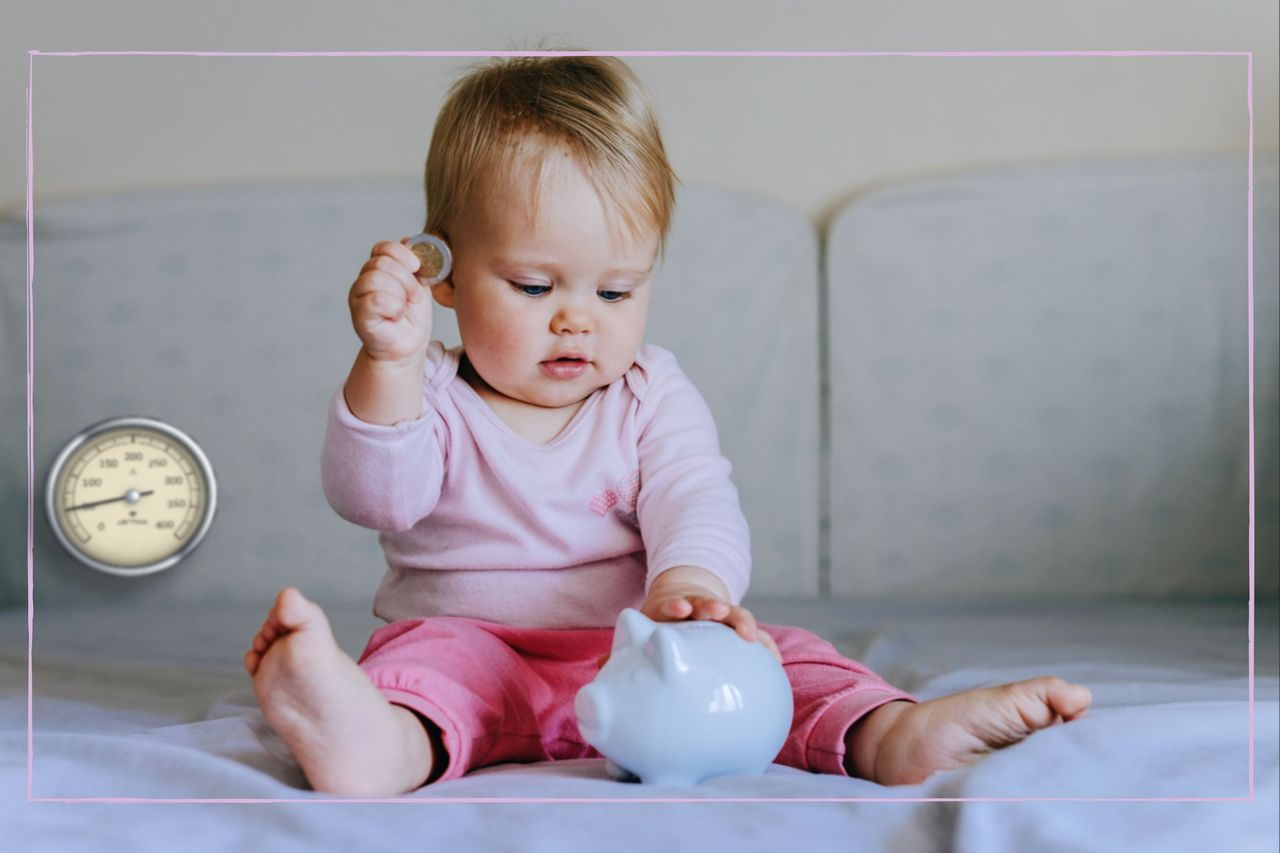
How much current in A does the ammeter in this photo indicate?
50 A
